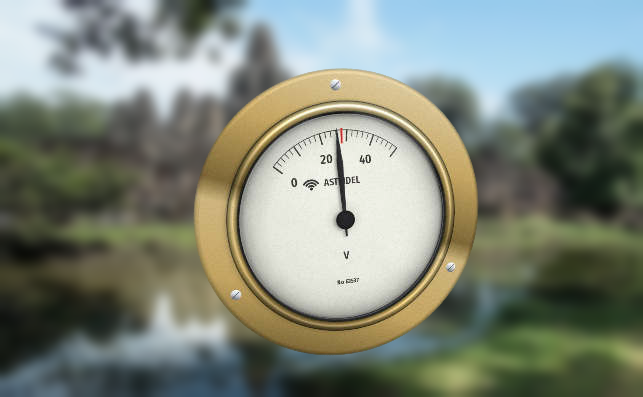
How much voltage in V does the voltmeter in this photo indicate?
26 V
